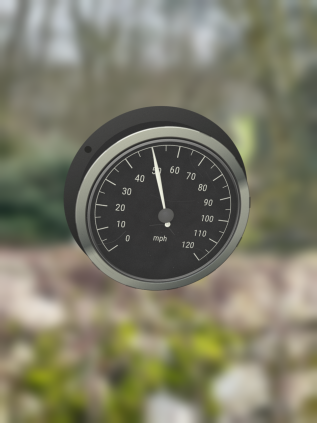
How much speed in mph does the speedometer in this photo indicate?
50 mph
